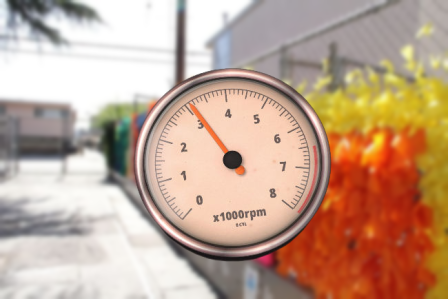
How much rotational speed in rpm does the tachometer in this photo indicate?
3100 rpm
